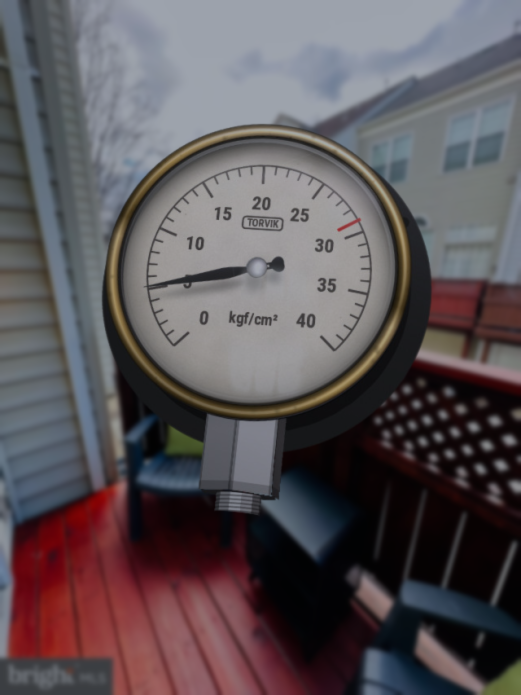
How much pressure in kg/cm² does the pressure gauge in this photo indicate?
5 kg/cm²
